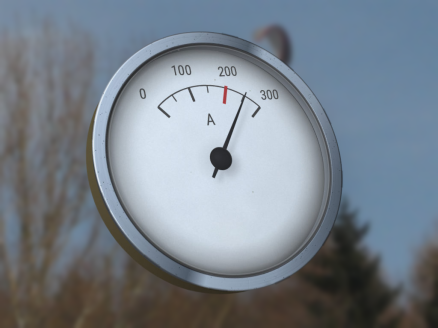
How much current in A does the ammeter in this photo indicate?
250 A
